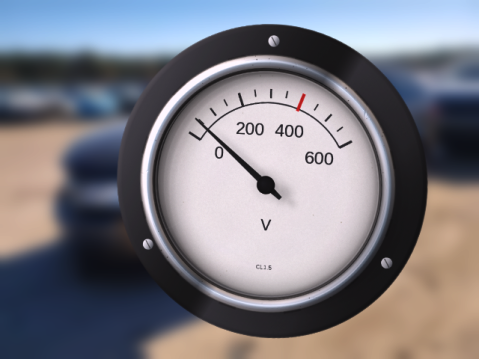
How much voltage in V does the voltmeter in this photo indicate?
50 V
